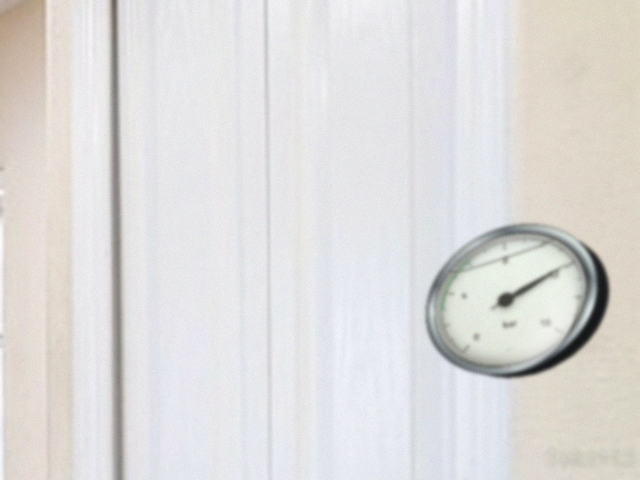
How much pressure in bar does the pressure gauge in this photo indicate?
12 bar
